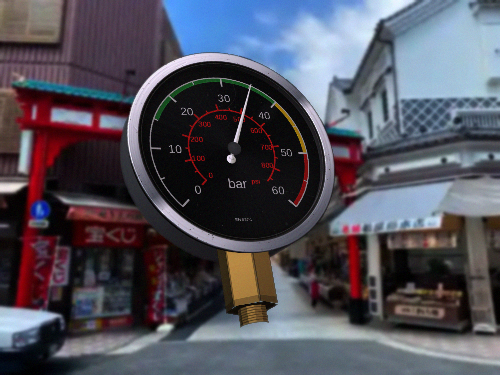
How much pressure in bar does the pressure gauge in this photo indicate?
35 bar
